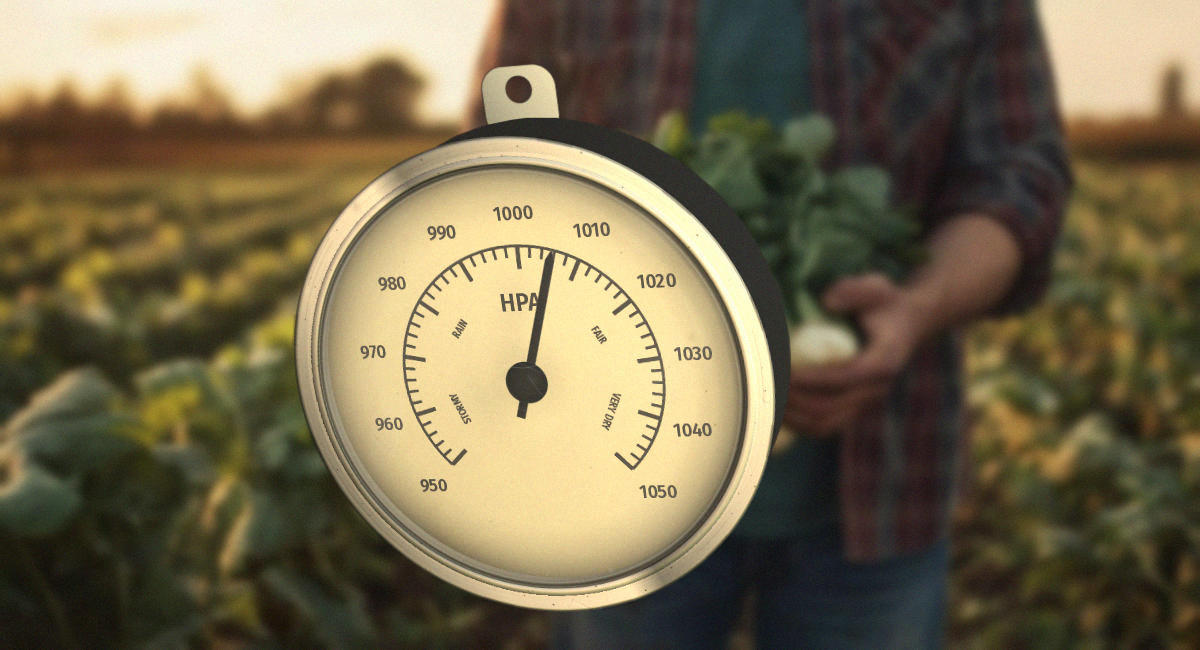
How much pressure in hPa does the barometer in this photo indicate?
1006 hPa
